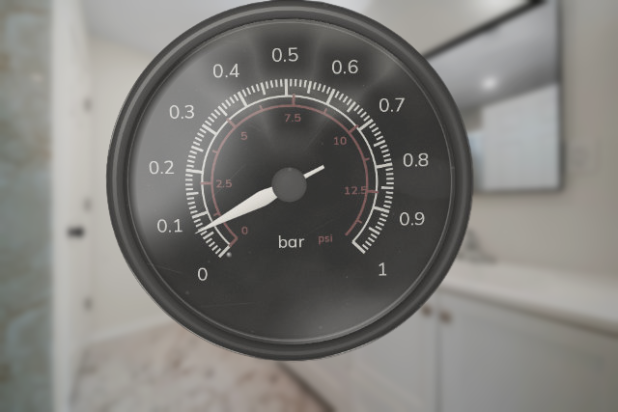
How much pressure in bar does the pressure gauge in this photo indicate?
0.07 bar
